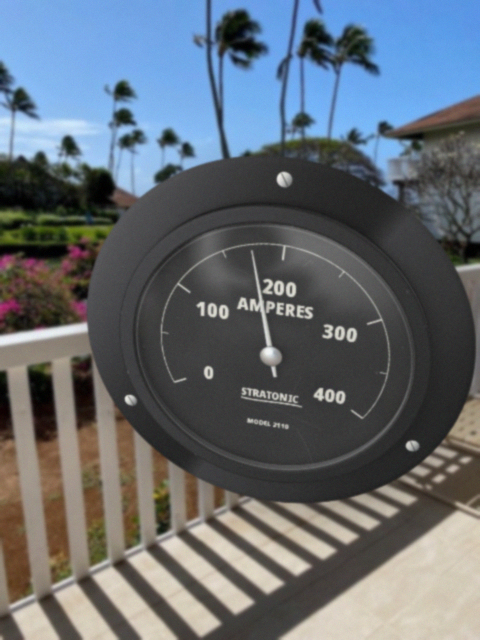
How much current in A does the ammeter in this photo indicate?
175 A
